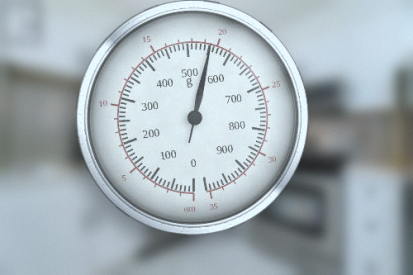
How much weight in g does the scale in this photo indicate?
550 g
